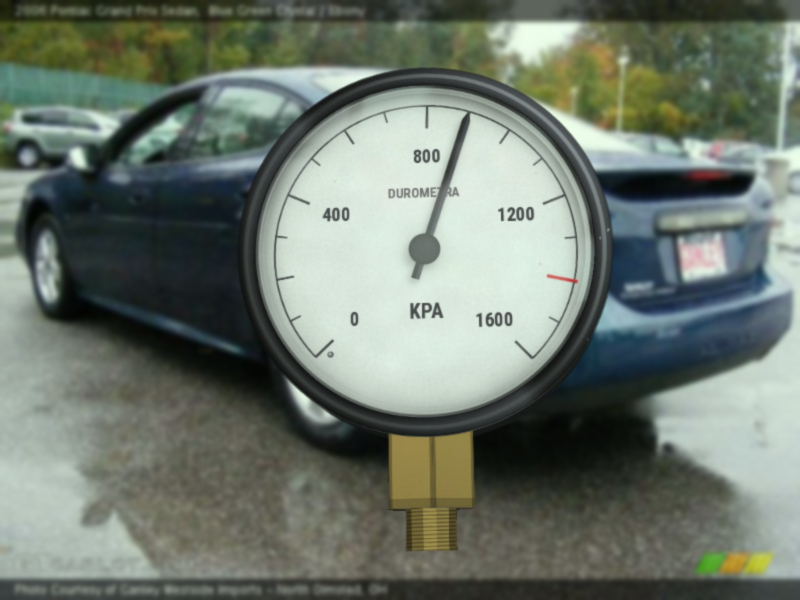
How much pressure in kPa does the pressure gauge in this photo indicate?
900 kPa
